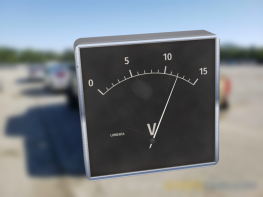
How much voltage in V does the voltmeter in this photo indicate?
12 V
